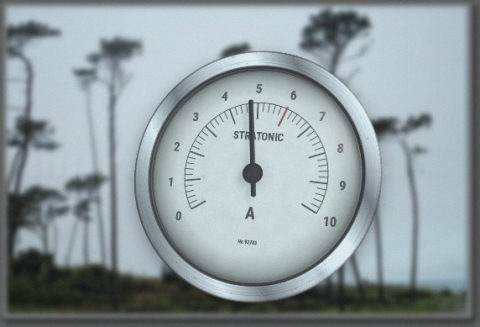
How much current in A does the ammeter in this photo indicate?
4.8 A
